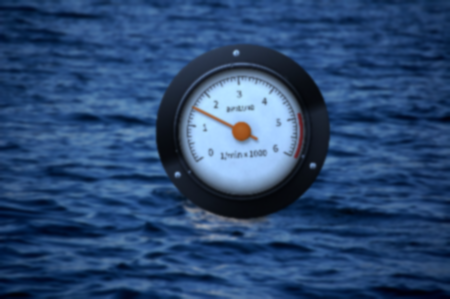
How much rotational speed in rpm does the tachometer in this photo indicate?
1500 rpm
